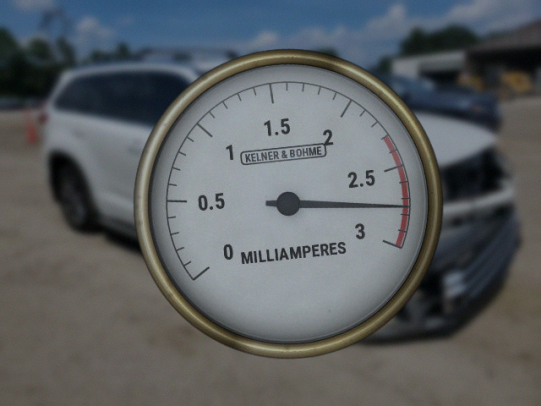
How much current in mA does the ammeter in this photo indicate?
2.75 mA
